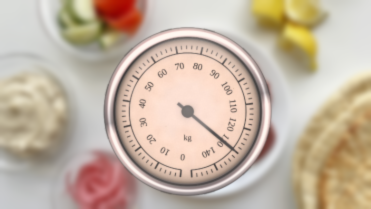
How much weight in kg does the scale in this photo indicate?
130 kg
